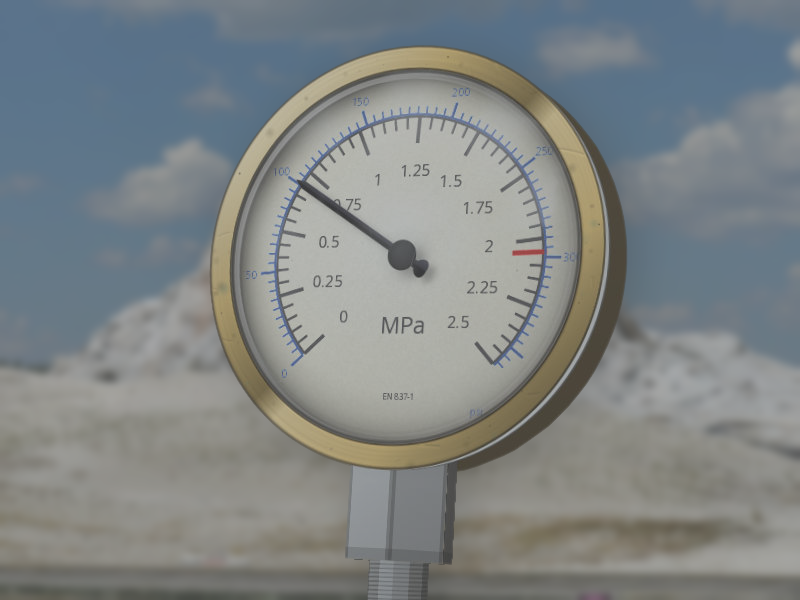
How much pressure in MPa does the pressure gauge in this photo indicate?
0.7 MPa
